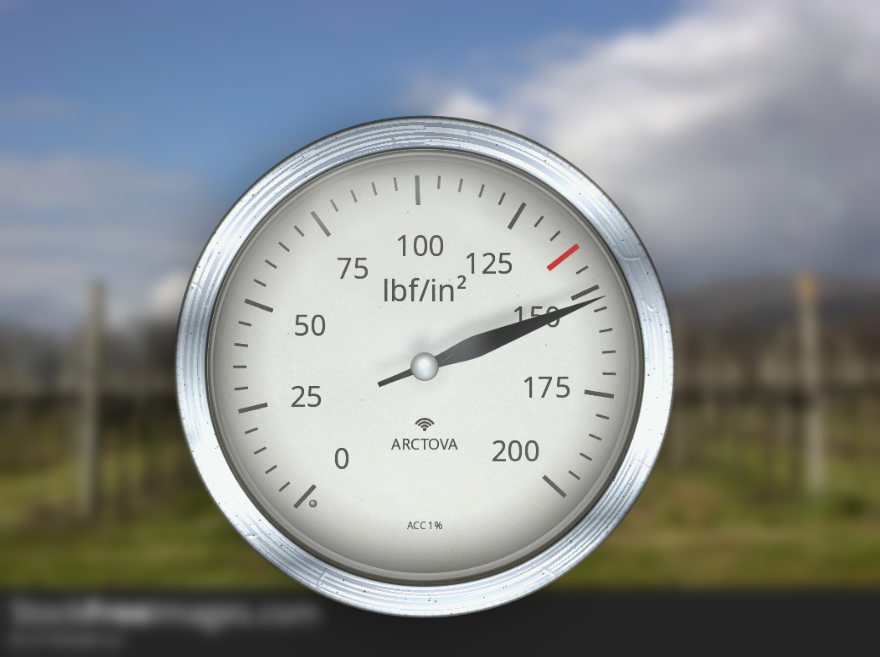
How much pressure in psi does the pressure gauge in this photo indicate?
152.5 psi
